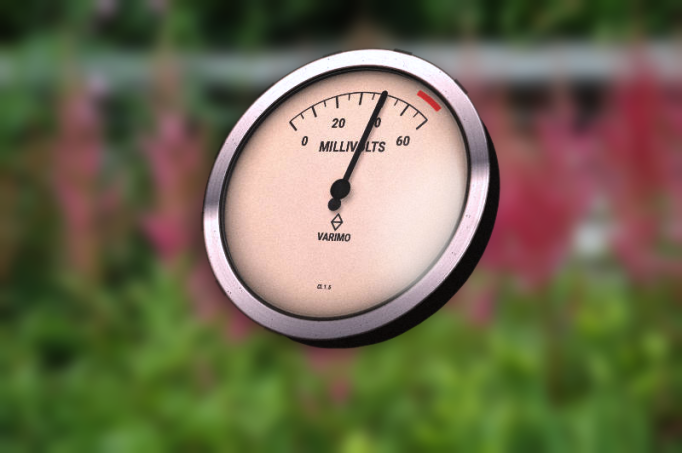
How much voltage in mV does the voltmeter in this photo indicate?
40 mV
